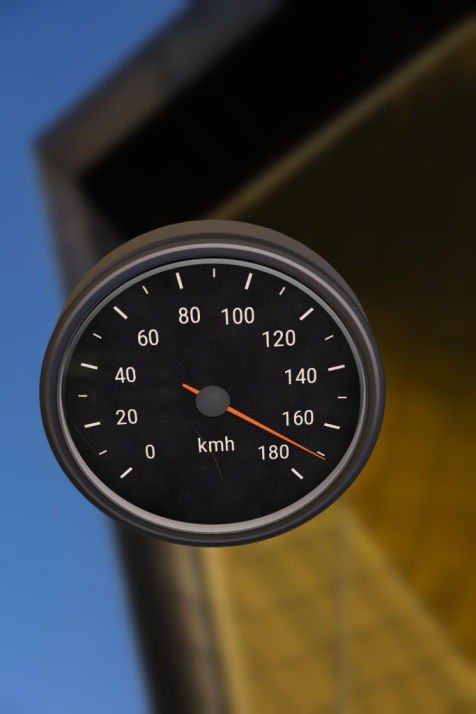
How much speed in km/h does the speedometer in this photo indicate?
170 km/h
